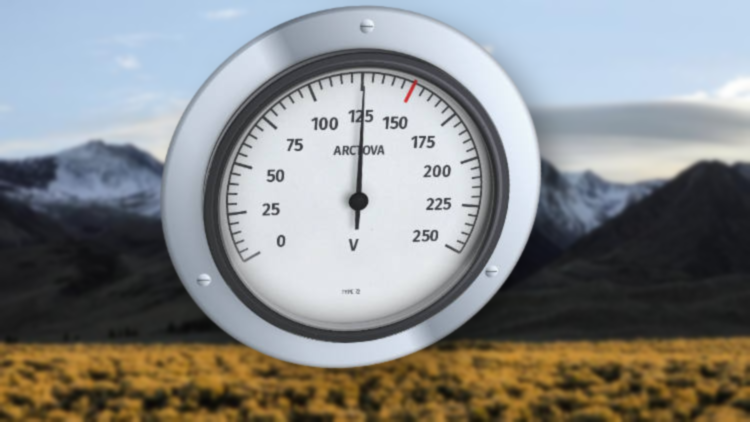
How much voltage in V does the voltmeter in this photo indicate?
125 V
